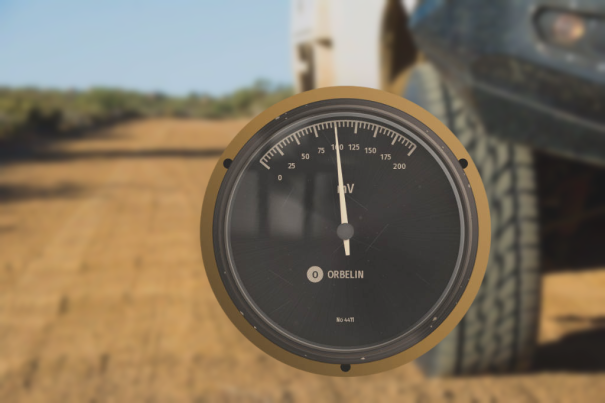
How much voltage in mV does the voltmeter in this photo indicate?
100 mV
